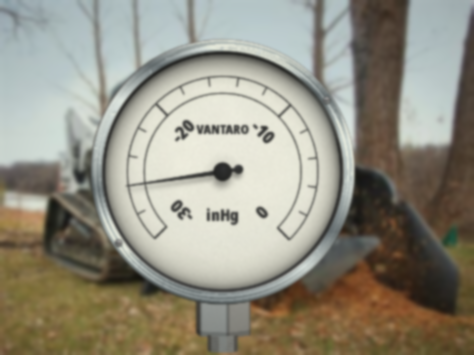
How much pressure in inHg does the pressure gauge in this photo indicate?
-26 inHg
